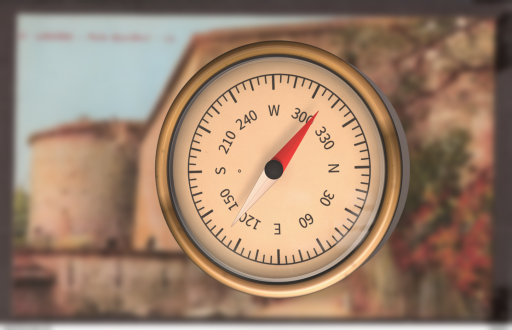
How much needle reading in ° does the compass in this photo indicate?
310 °
